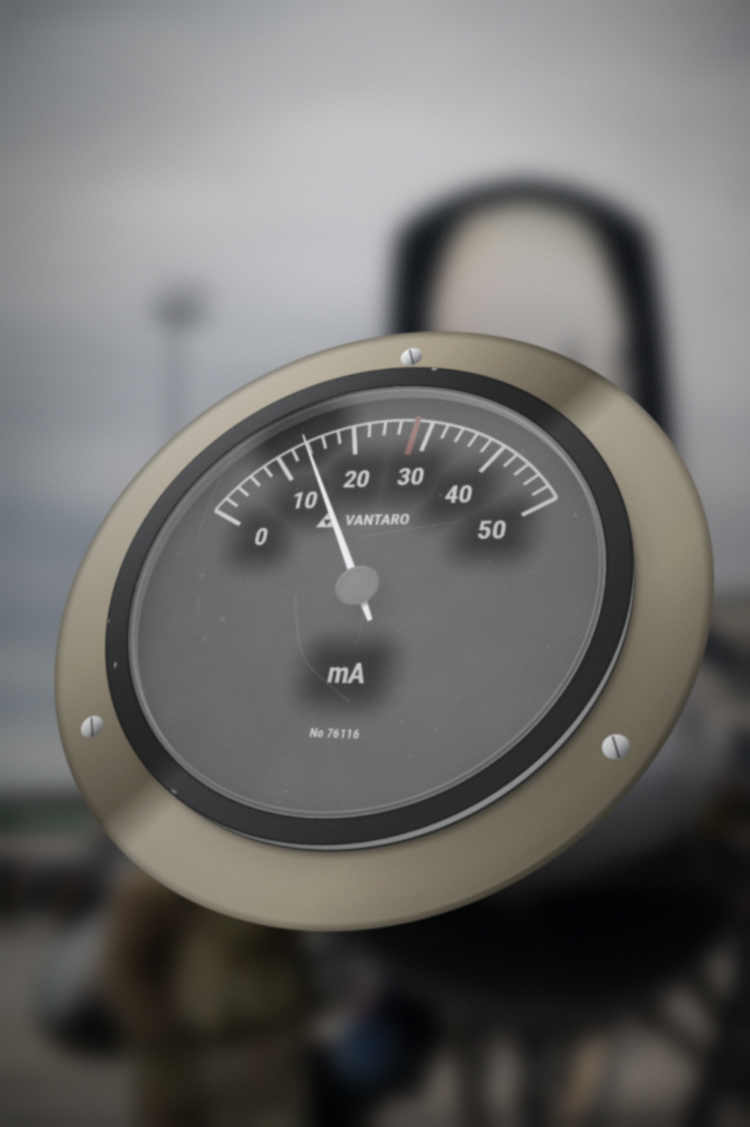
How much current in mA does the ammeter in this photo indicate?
14 mA
